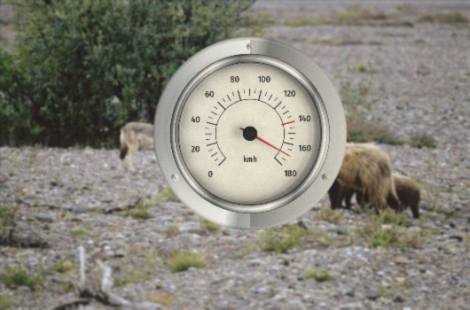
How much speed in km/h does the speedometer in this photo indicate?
170 km/h
